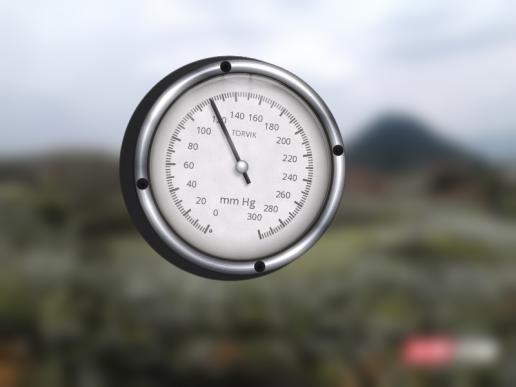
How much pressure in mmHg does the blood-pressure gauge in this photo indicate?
120 mmHg
